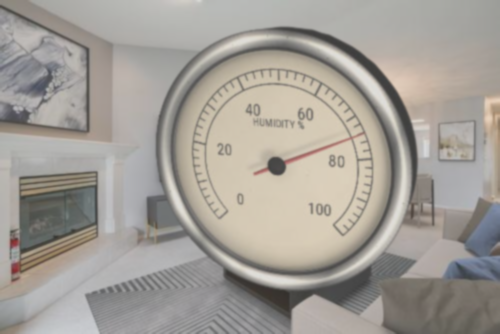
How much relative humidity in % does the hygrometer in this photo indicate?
74 %
